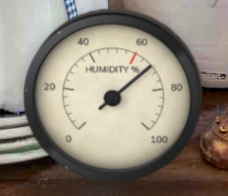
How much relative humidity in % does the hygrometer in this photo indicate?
68 %
